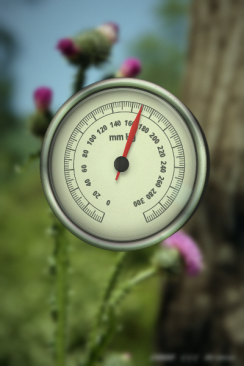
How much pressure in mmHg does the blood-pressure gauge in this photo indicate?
170 mmHg
